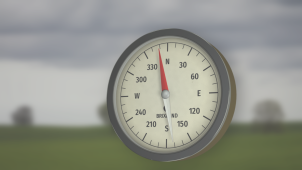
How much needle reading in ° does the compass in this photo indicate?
350 °
